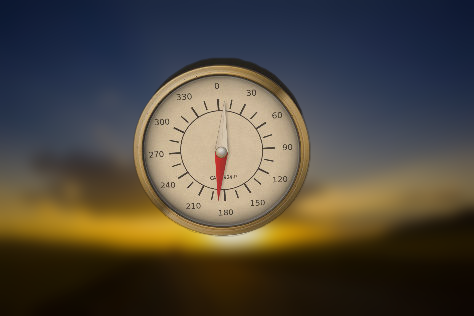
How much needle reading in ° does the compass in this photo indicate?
187.5 °
